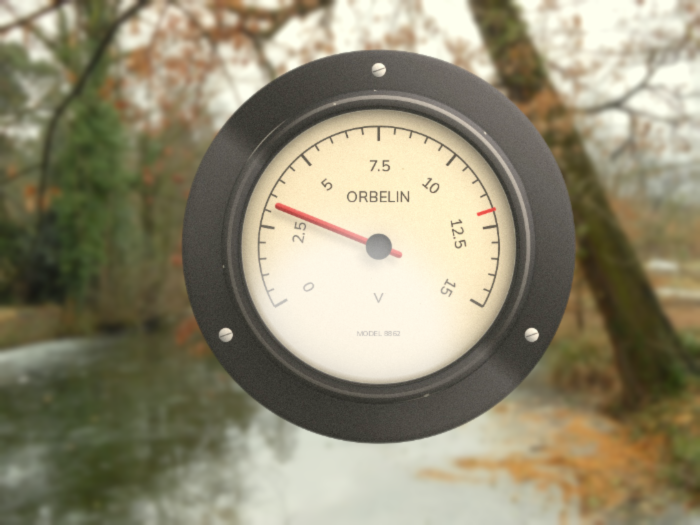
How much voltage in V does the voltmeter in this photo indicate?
3.25 V
